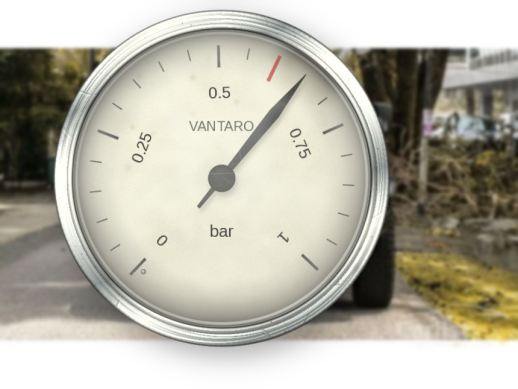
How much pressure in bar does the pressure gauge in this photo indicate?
0.65 bar
